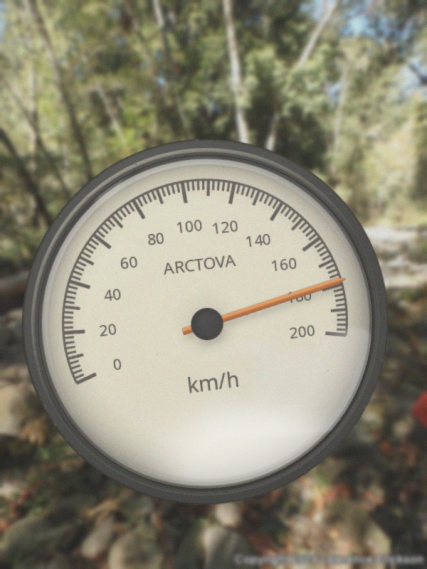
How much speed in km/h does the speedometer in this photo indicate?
178 km/h
